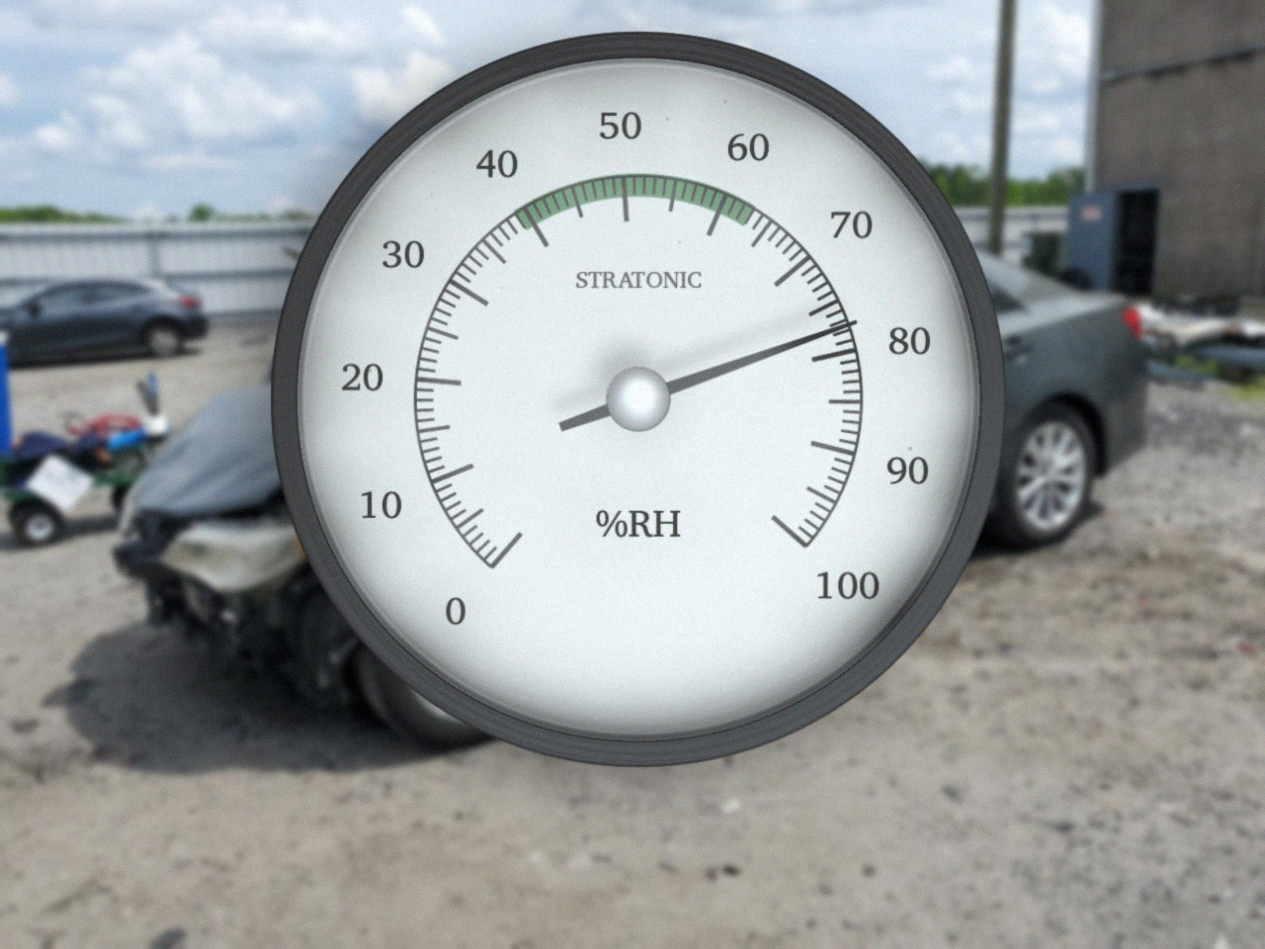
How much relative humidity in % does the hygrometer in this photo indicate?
77.5 %
